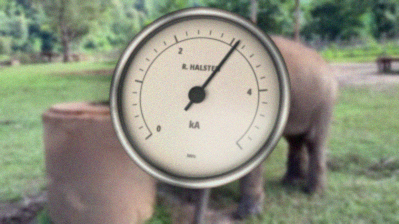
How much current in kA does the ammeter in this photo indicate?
3.1 kA
